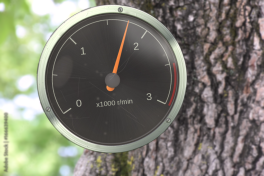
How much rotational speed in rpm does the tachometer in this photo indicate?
1750 rpm
